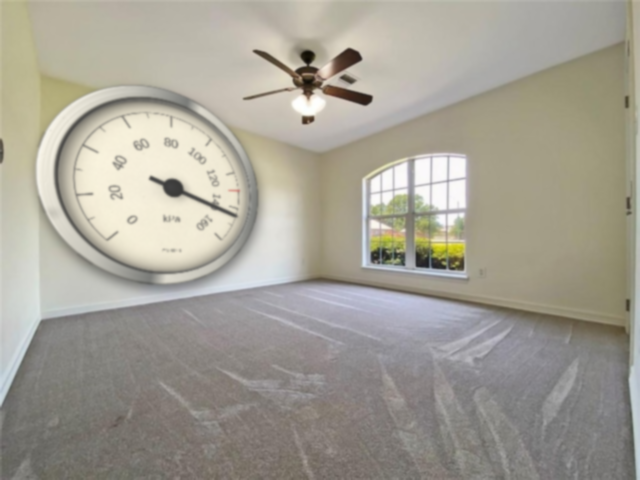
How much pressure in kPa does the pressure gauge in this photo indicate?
145 kPa
